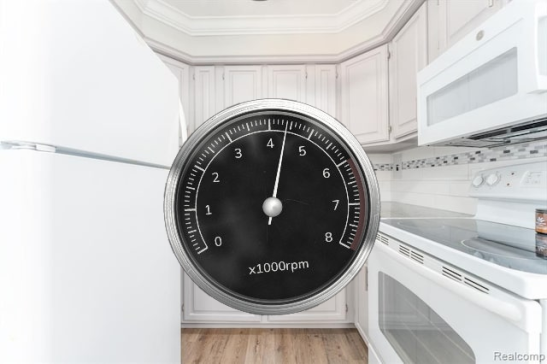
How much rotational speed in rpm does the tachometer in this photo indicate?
4400 rpm
